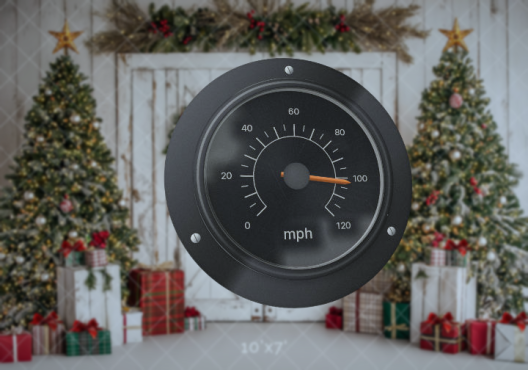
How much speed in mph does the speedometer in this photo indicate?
102.5 mph
